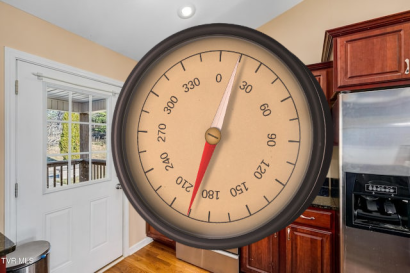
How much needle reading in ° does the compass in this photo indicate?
195 °
